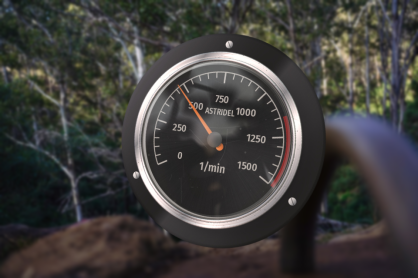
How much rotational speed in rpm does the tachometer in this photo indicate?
475 rpm
